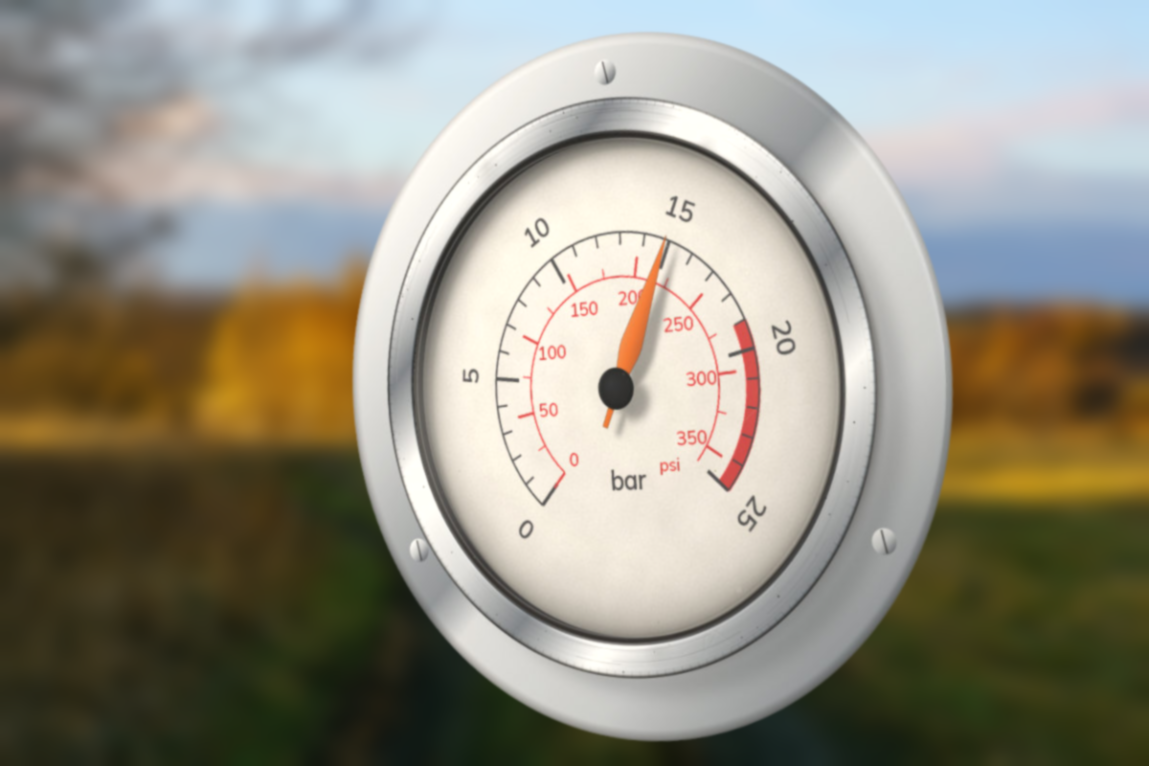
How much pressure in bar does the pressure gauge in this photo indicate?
15 bar
